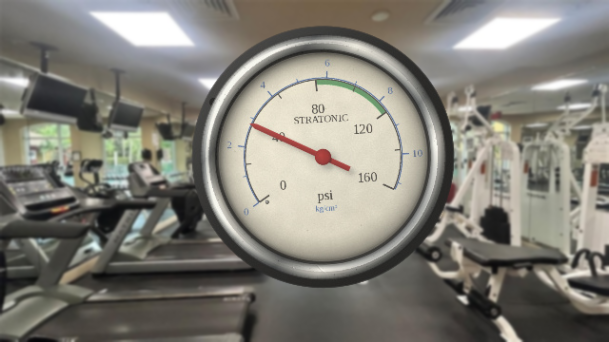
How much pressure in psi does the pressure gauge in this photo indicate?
40 psi
